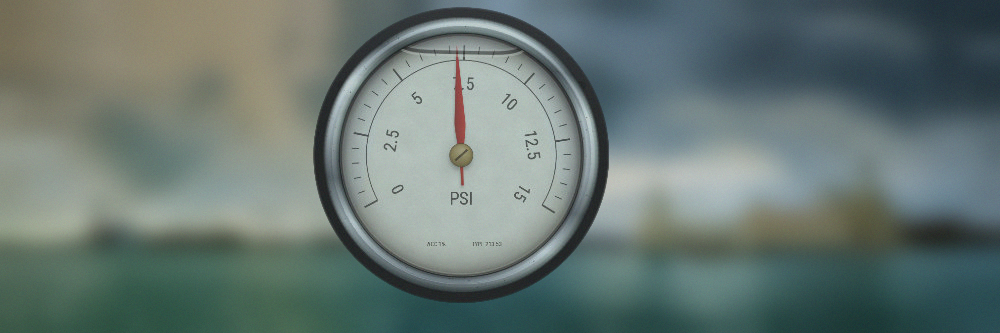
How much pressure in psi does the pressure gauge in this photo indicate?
7.25 psi
